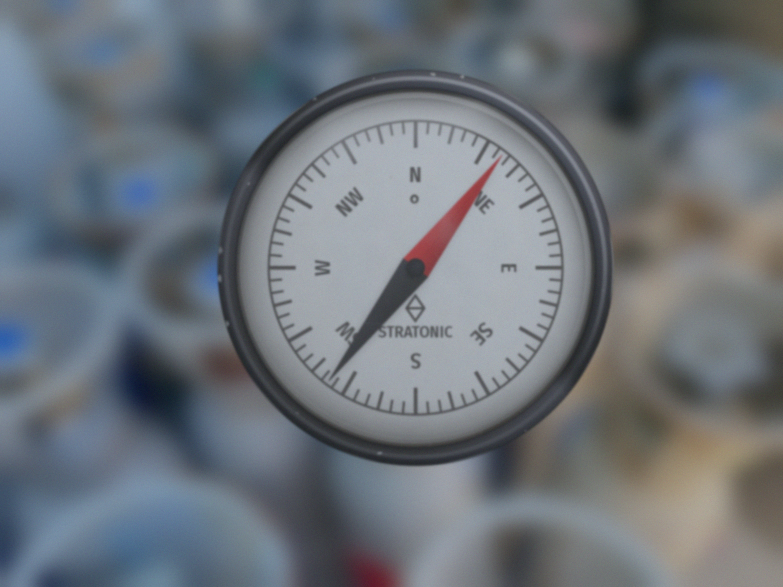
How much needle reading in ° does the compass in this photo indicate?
37.5 °
